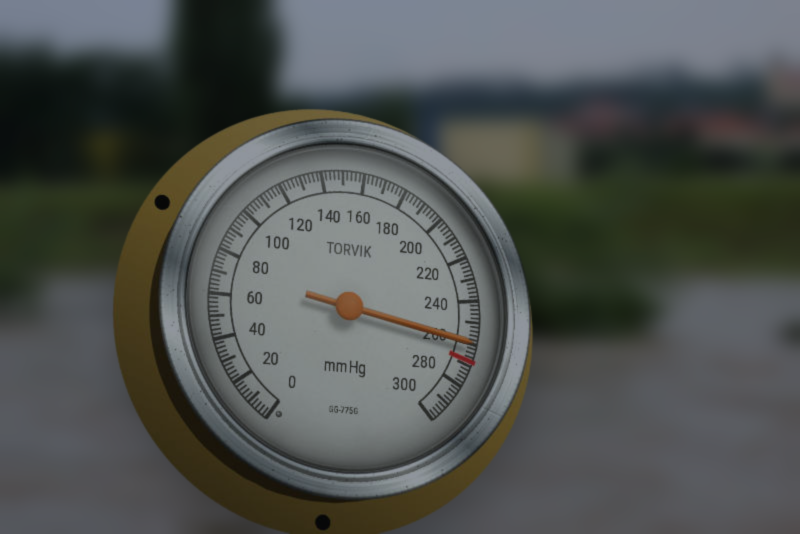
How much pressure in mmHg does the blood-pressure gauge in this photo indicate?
260 mmHg
